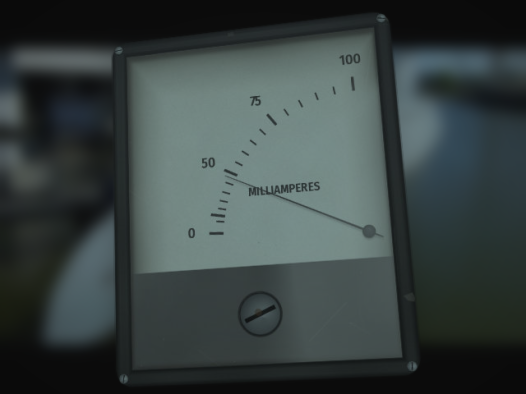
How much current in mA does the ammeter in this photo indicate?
47.5 mA
